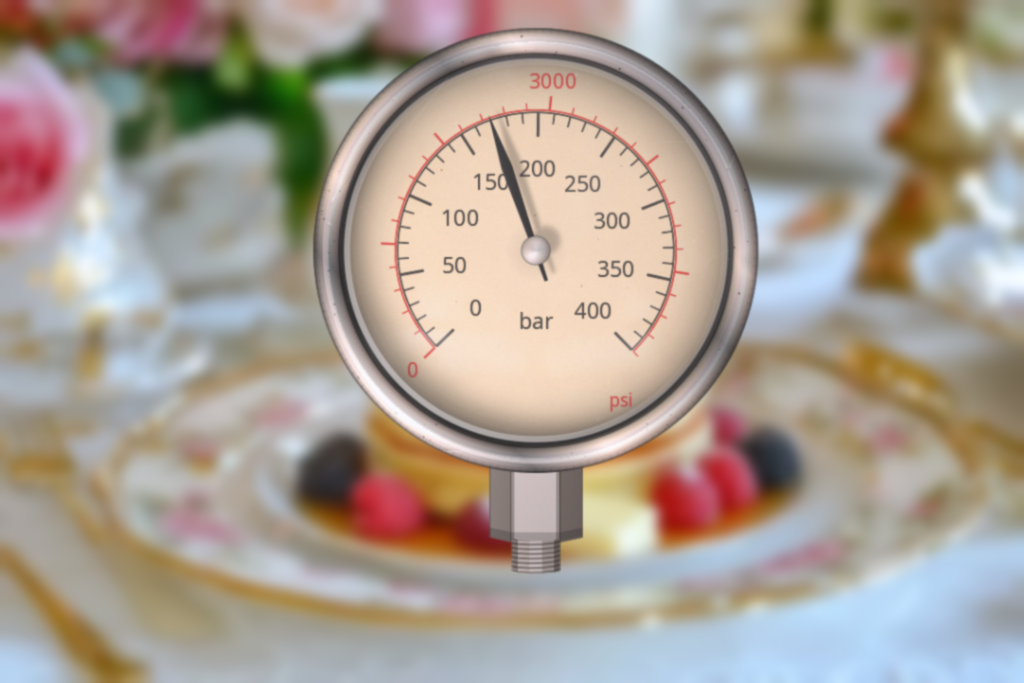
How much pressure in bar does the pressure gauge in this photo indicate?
170 bar
